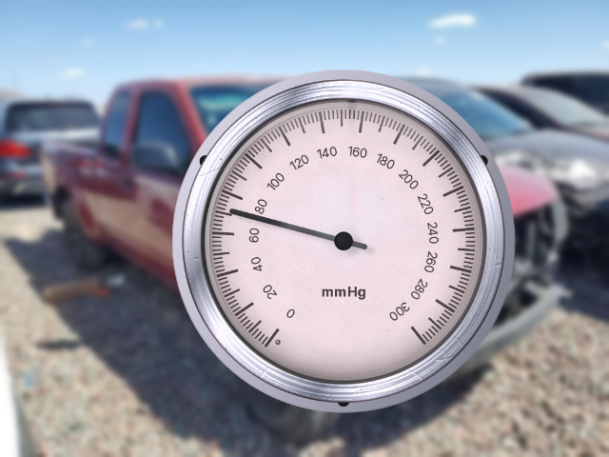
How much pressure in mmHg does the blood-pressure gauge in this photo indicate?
72 mmHg
